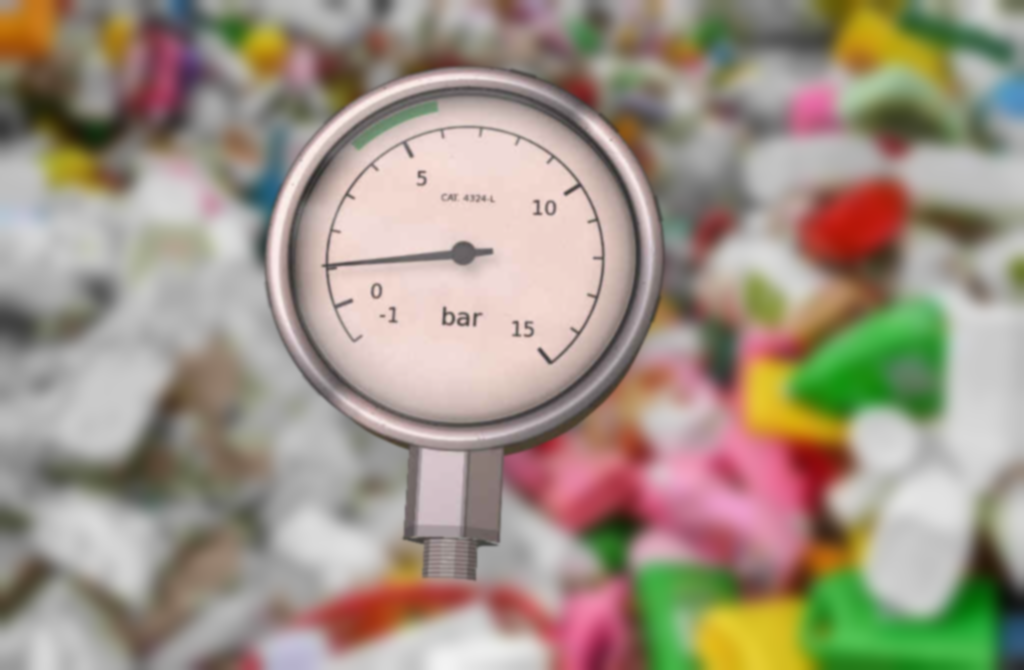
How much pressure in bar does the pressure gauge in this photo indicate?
1 bar
